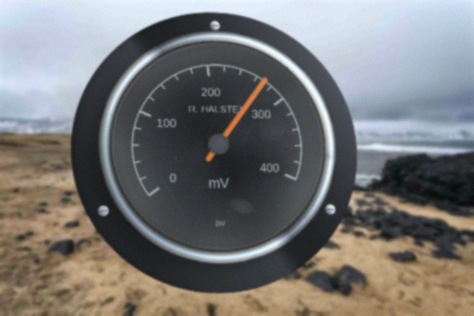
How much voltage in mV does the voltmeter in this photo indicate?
270 mV
